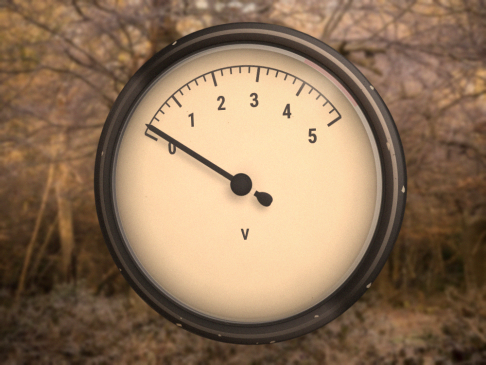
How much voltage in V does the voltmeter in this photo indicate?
0.2 V
